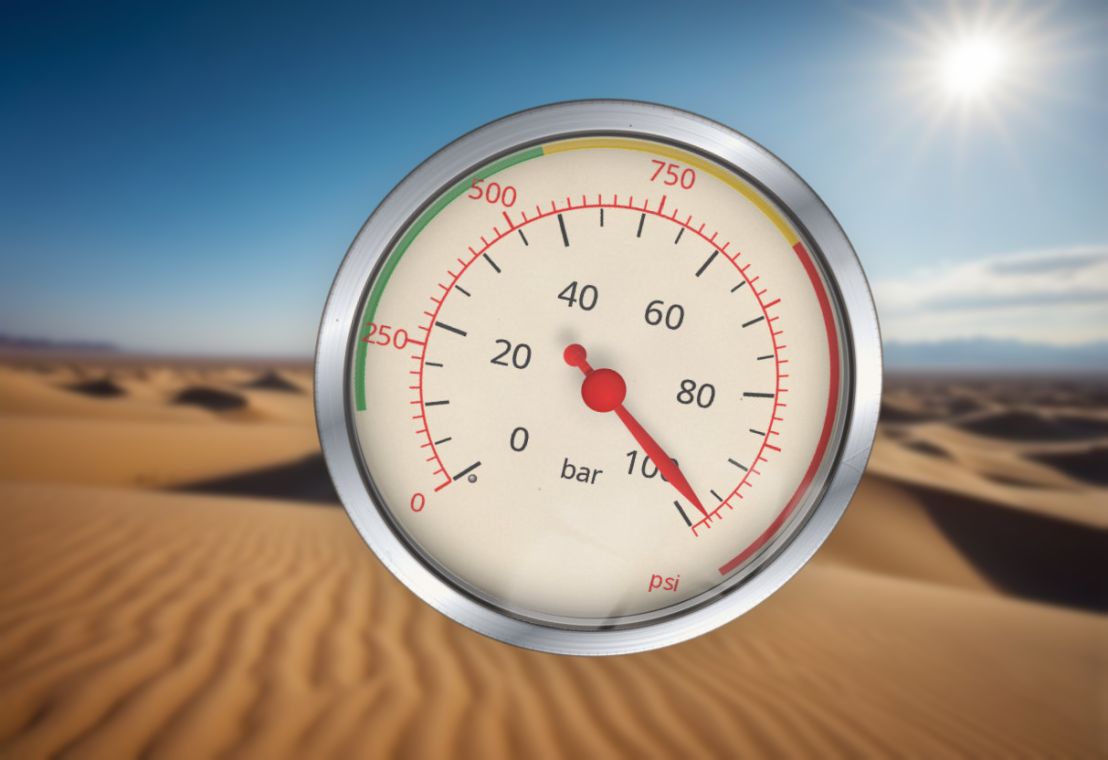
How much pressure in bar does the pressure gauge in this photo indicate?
97.5 bar
